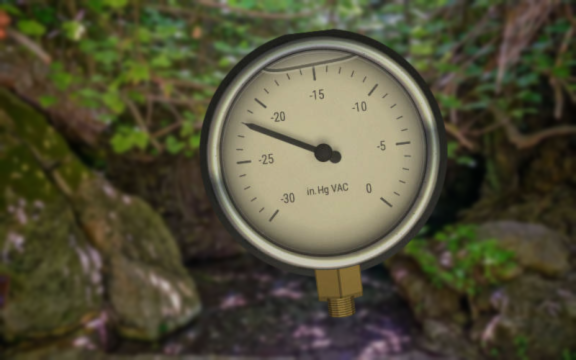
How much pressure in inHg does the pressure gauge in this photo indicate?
-22 inHg
